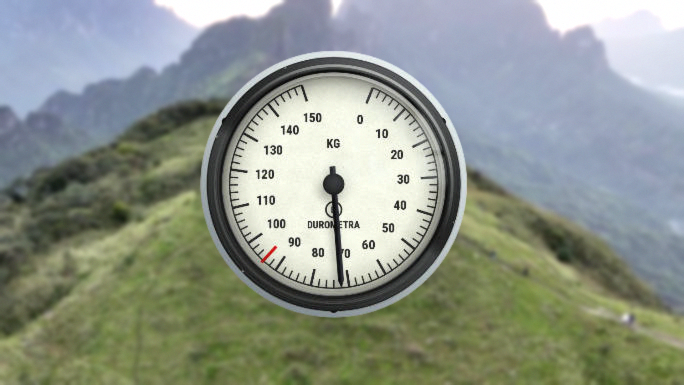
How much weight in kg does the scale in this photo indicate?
72 kg
